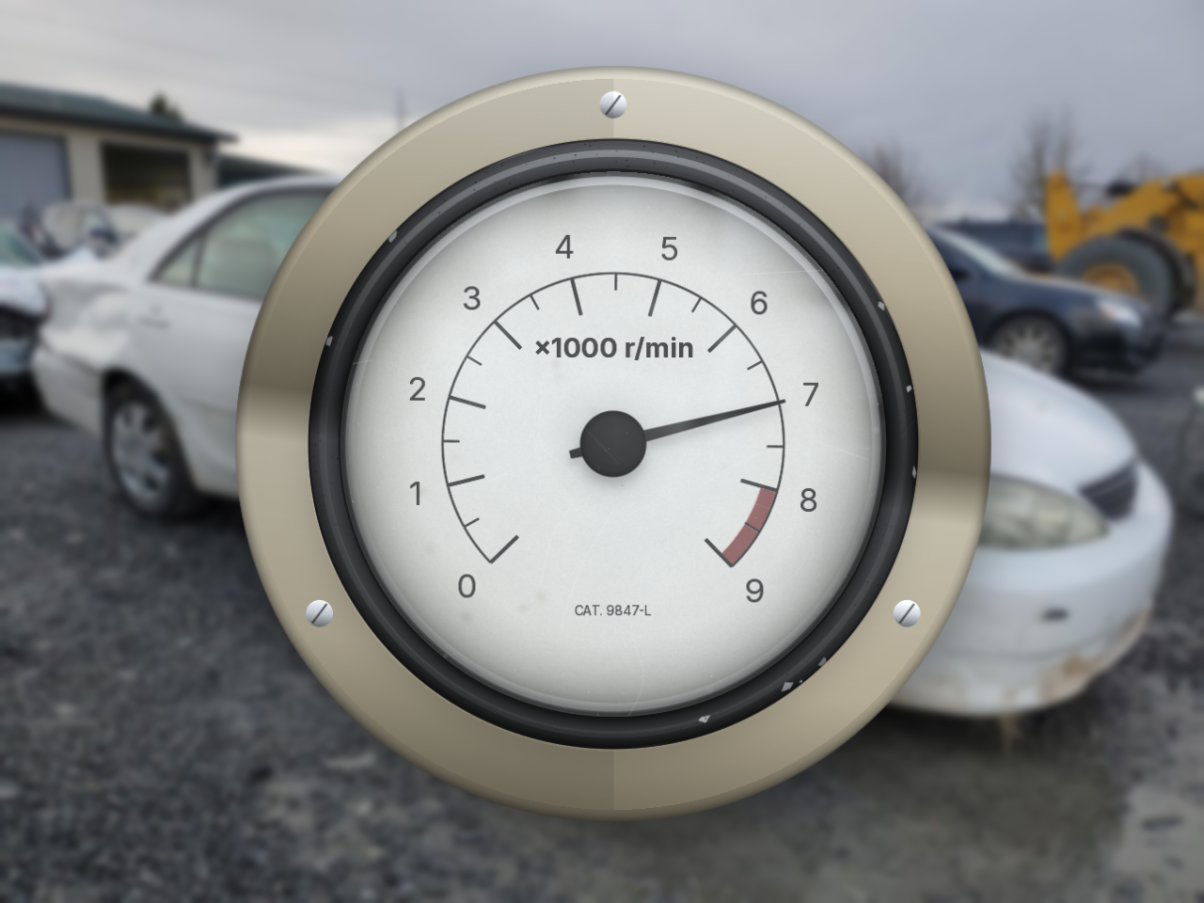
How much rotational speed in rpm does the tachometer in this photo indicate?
7000 rpm
